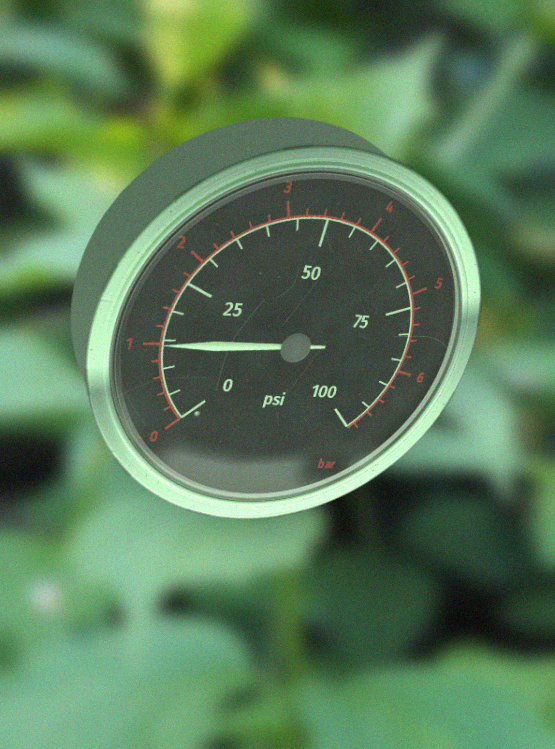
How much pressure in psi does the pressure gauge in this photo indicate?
15 psi
